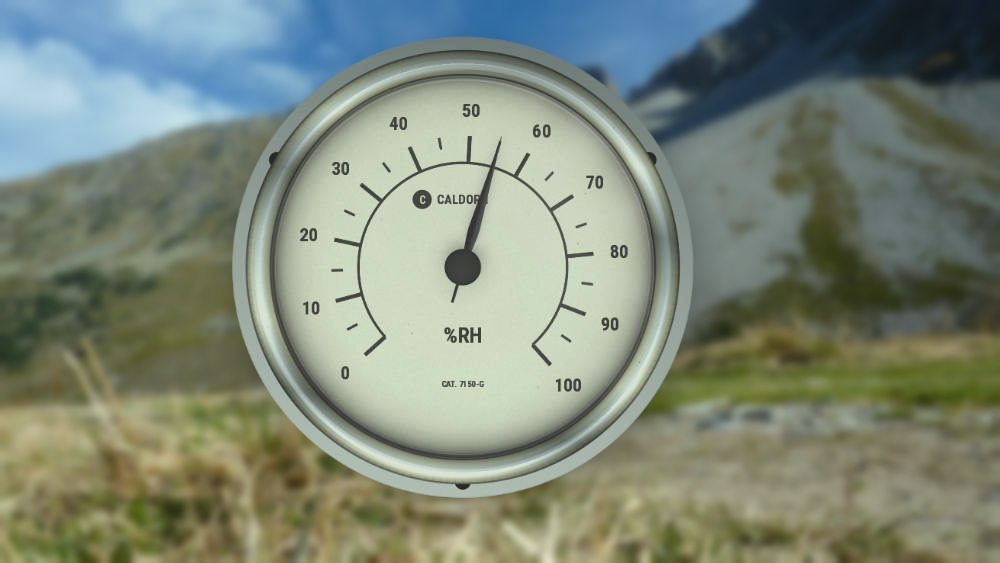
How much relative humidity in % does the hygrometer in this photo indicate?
55 %
